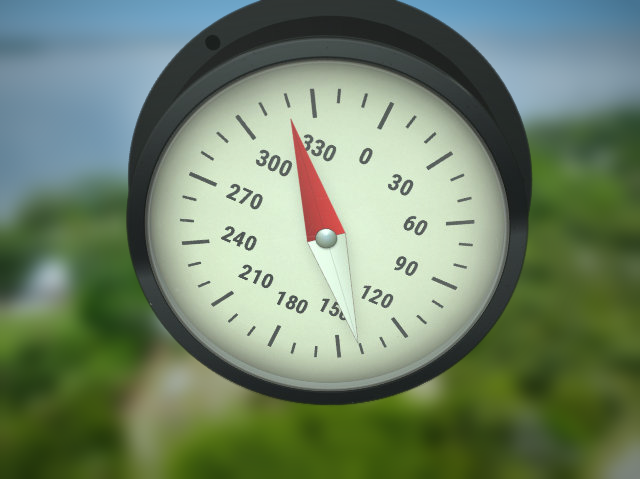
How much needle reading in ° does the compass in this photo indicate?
320 °
